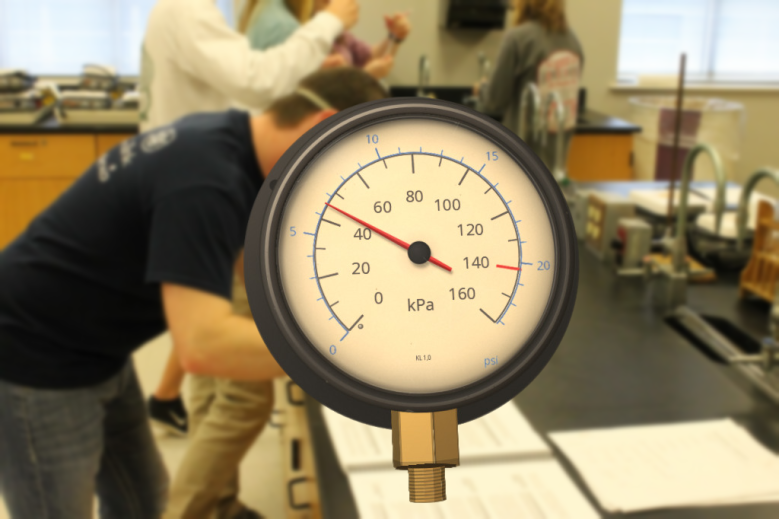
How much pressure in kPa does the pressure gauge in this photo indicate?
45 kPa
